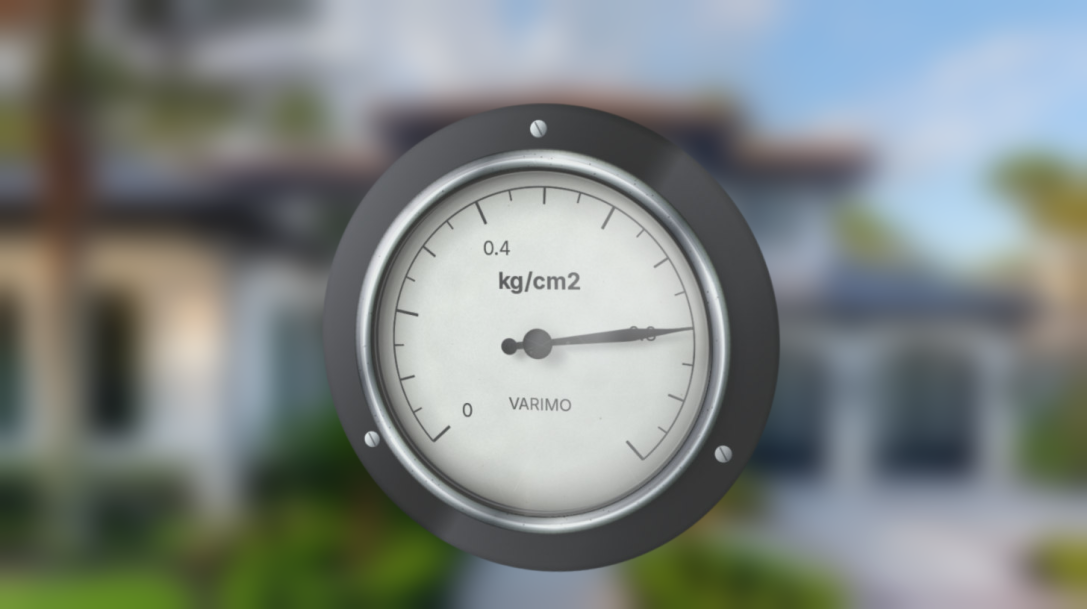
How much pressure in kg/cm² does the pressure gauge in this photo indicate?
0.8 kg/cm²
